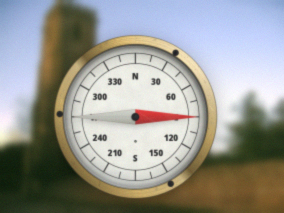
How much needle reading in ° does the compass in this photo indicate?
90 °
